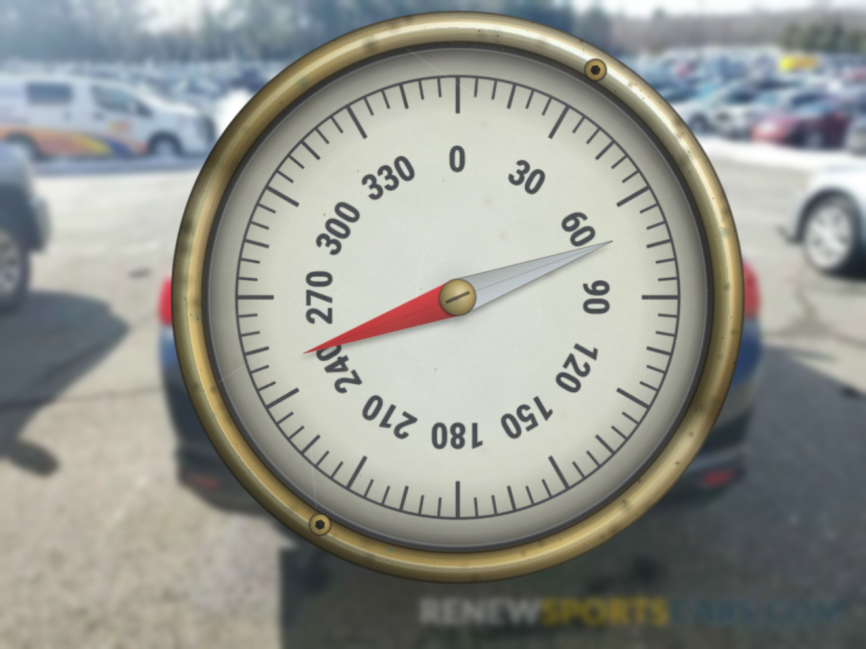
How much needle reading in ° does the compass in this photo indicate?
250 °
